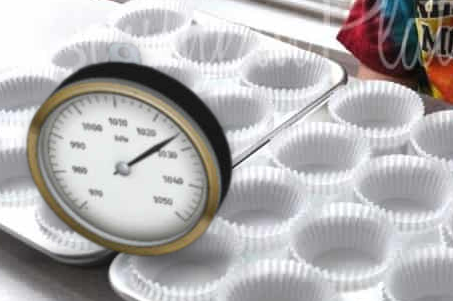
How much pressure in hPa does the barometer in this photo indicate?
1026 hPa
